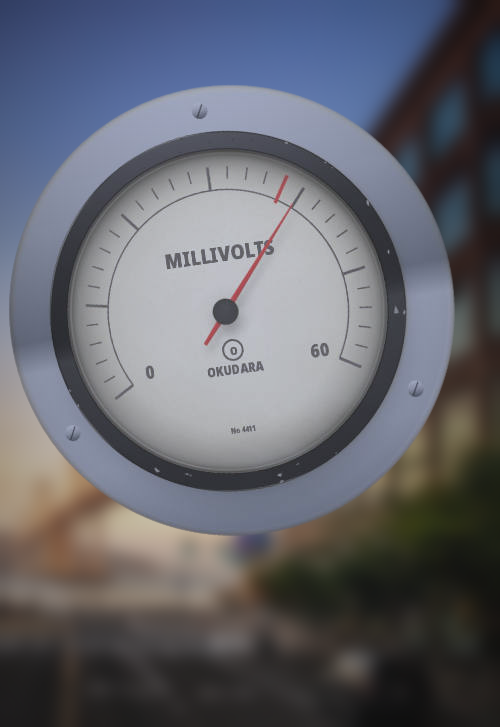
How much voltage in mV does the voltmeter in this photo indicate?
40 mV
